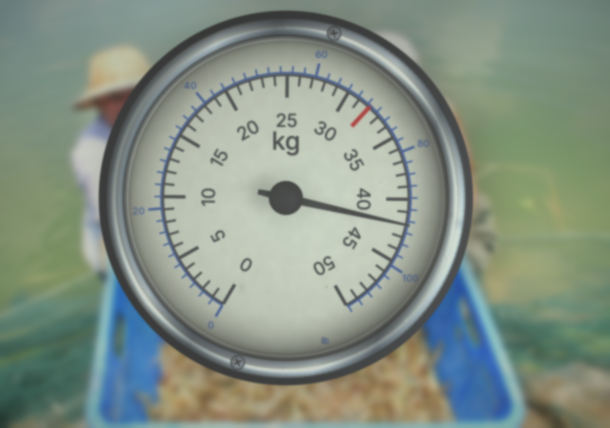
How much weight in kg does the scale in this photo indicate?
42 kg
